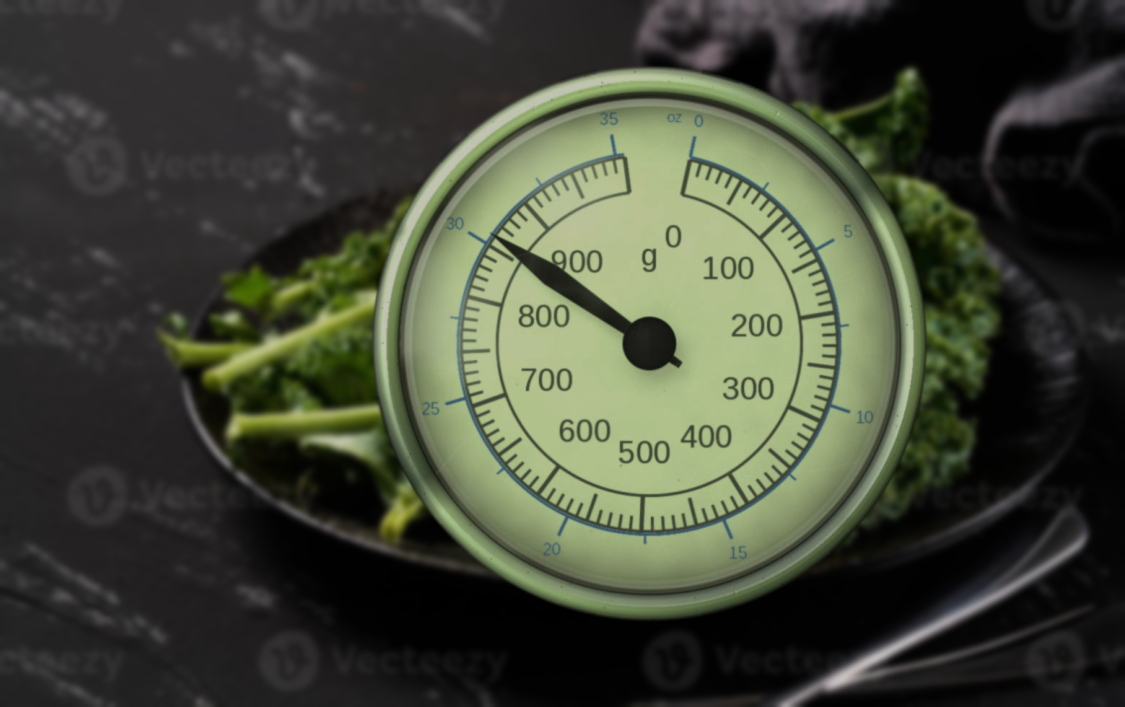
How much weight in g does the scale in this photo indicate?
860 g
